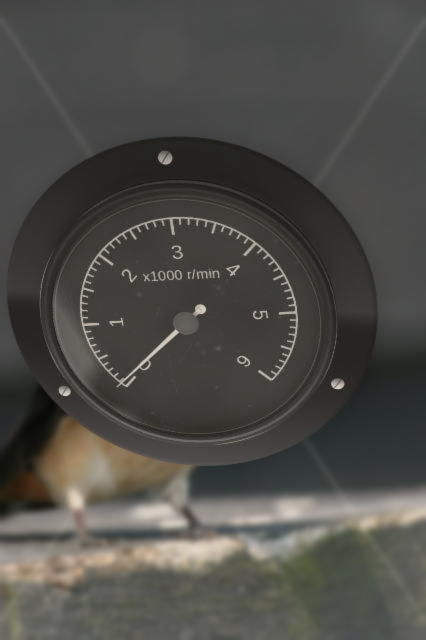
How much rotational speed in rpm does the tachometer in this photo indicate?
100 rpm
